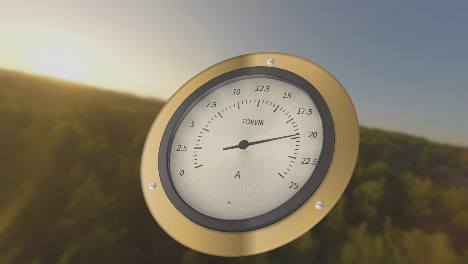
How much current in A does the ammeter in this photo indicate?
20 A
